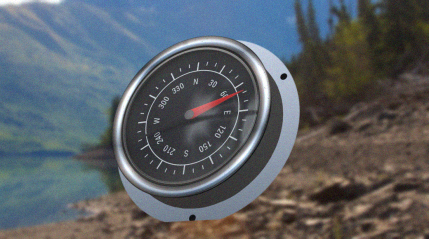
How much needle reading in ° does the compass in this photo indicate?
70 °
